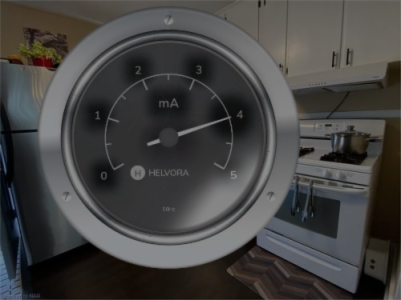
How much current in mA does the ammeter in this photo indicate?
4 mA
